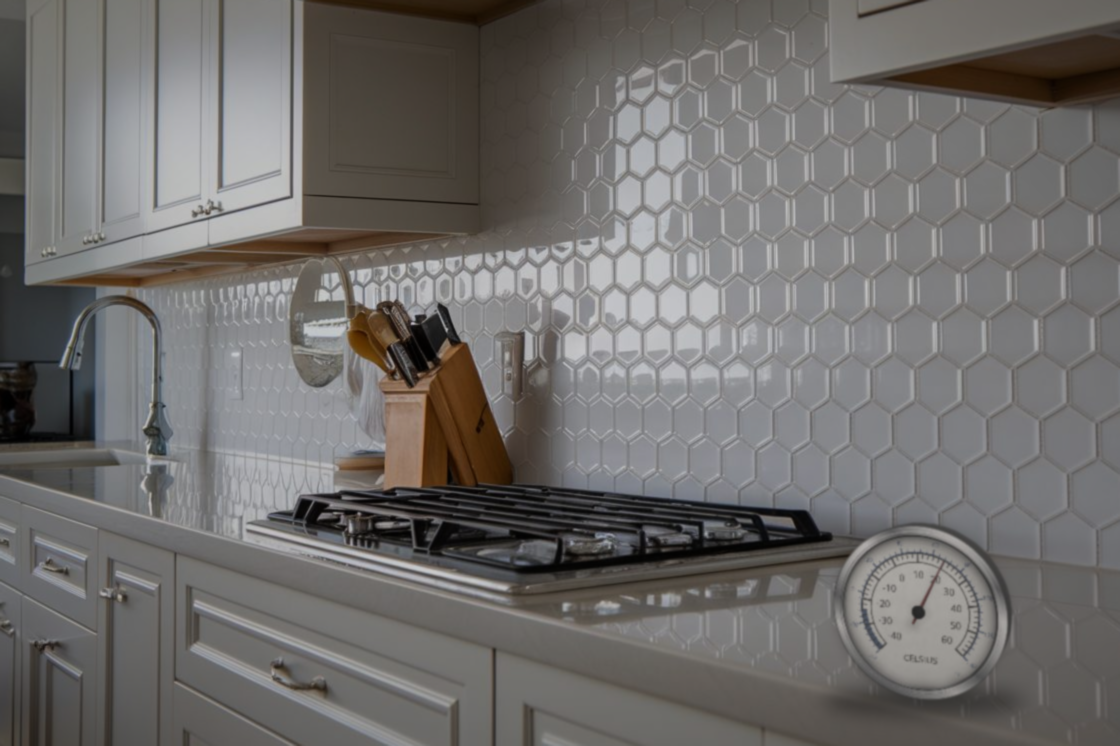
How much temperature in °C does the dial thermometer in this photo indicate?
20 °C
